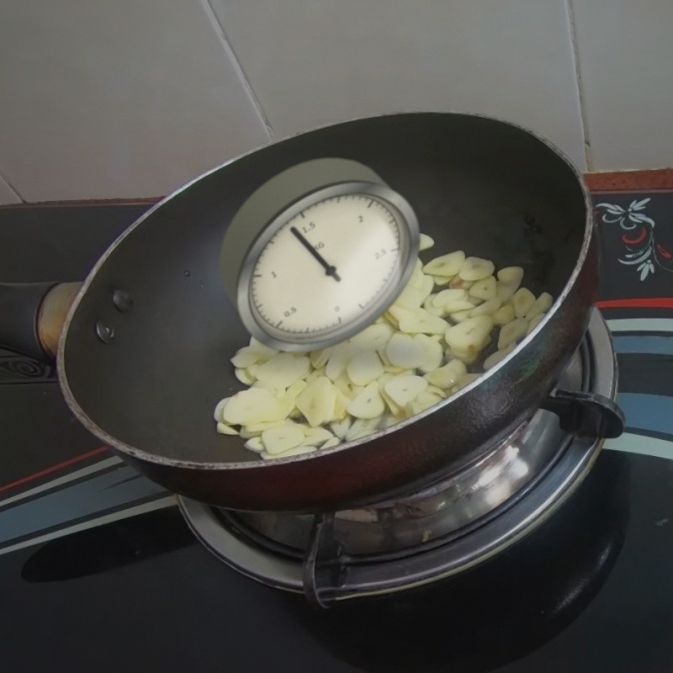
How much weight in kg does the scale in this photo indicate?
1.4 kg
